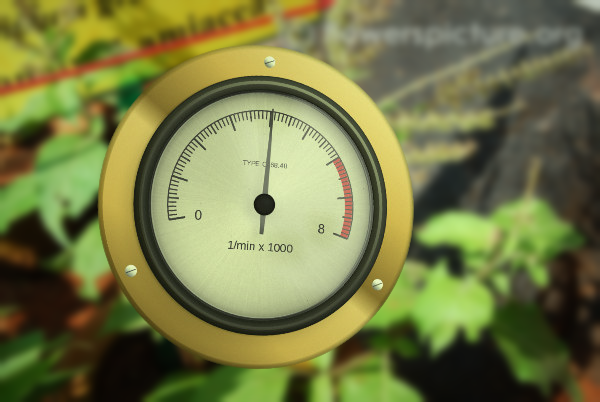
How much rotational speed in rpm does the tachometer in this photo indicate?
4000 rpm
